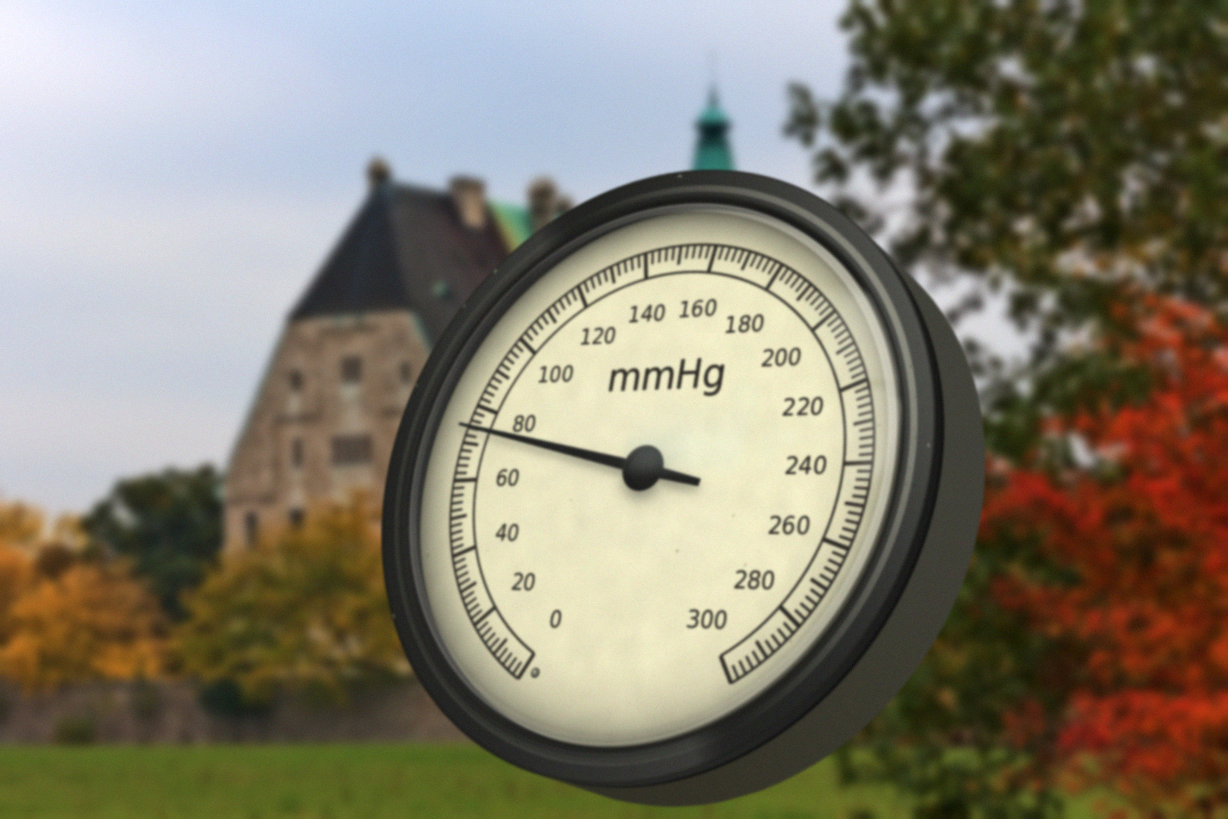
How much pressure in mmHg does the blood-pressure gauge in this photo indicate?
74 mmHg
